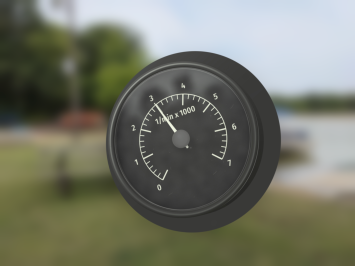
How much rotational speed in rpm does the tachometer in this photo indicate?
3000 rpm
